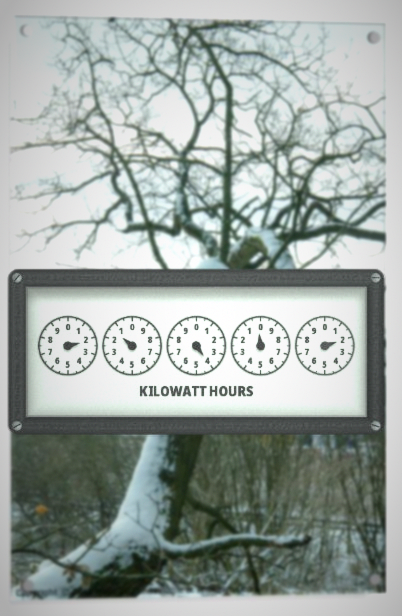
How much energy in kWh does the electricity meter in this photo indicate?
21402 kWh
